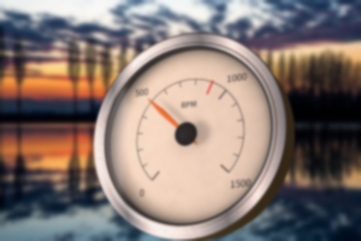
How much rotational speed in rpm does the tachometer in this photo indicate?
500 rpm
